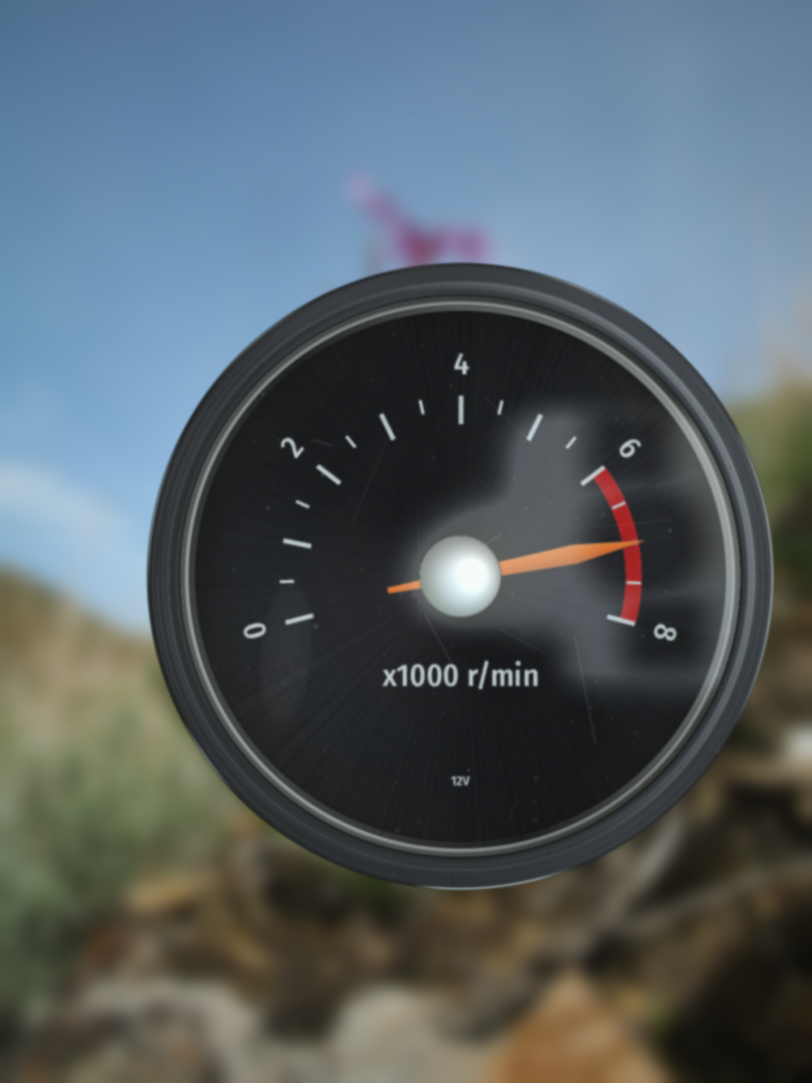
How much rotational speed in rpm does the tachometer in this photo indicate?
7000 rpm
